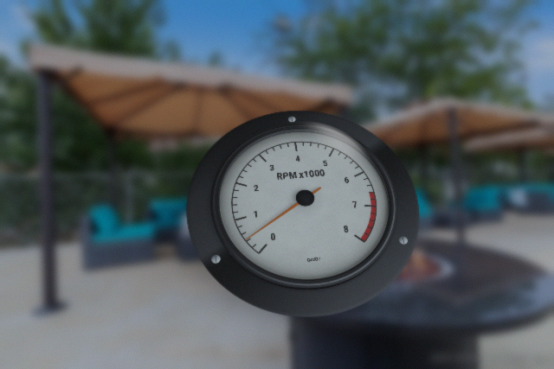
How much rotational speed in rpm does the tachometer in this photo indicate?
400 rpm
